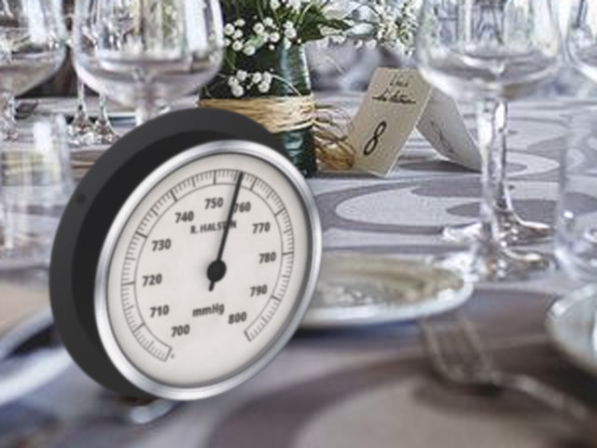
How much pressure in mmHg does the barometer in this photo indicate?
755 mmHg
